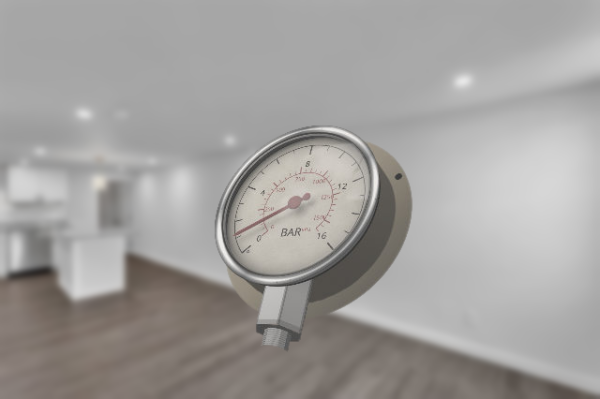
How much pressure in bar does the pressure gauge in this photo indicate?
1 bar
